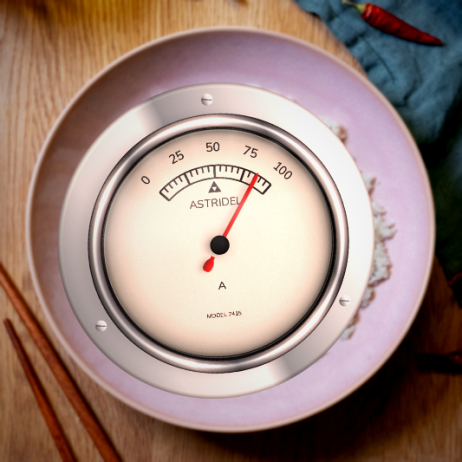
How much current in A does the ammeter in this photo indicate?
85 A
